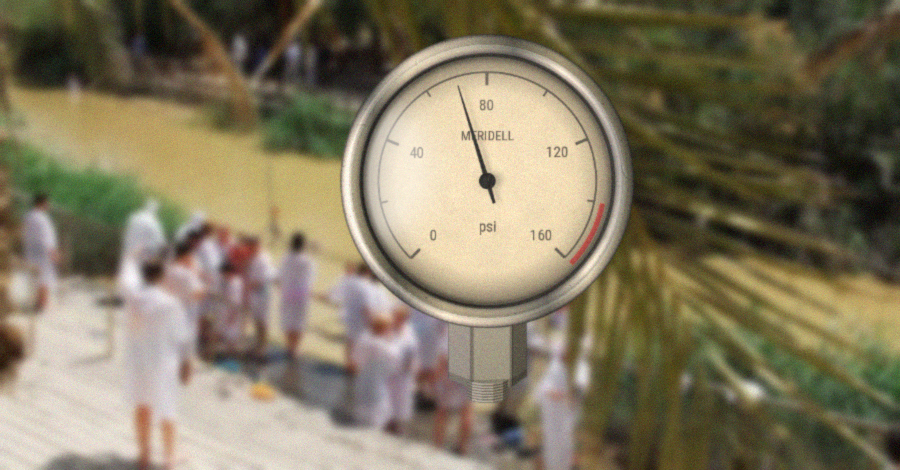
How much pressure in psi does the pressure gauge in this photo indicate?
70 psi
